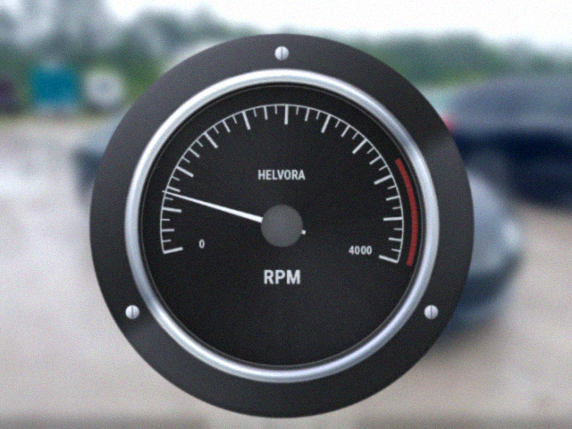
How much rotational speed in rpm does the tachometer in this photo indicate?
550 rpm
